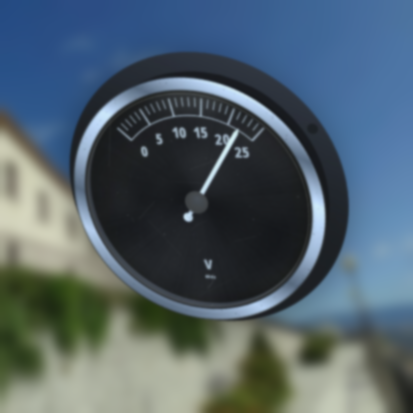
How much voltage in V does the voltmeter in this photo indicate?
22 V
